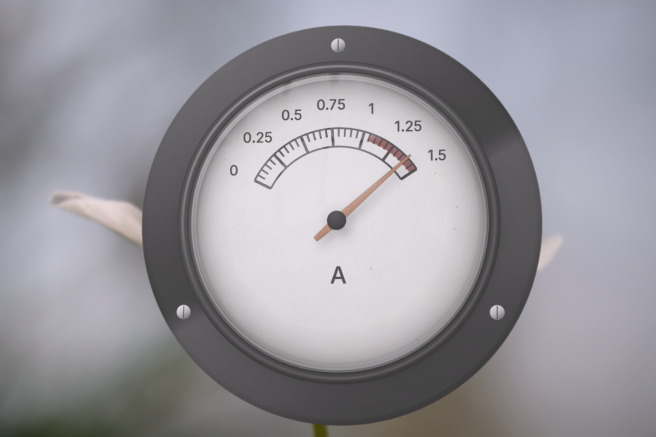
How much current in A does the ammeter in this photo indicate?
1.4 A
